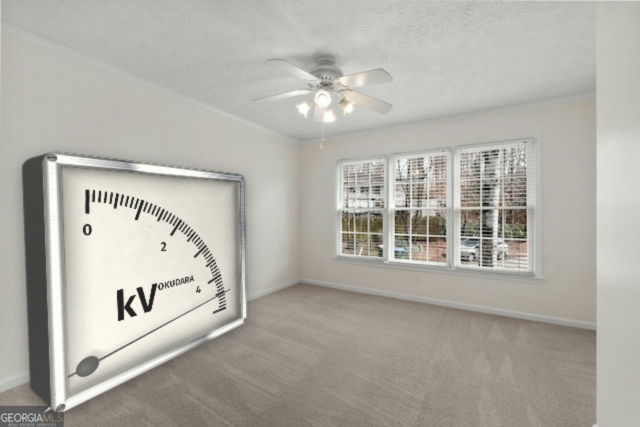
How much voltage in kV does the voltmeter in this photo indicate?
4.5 kV
